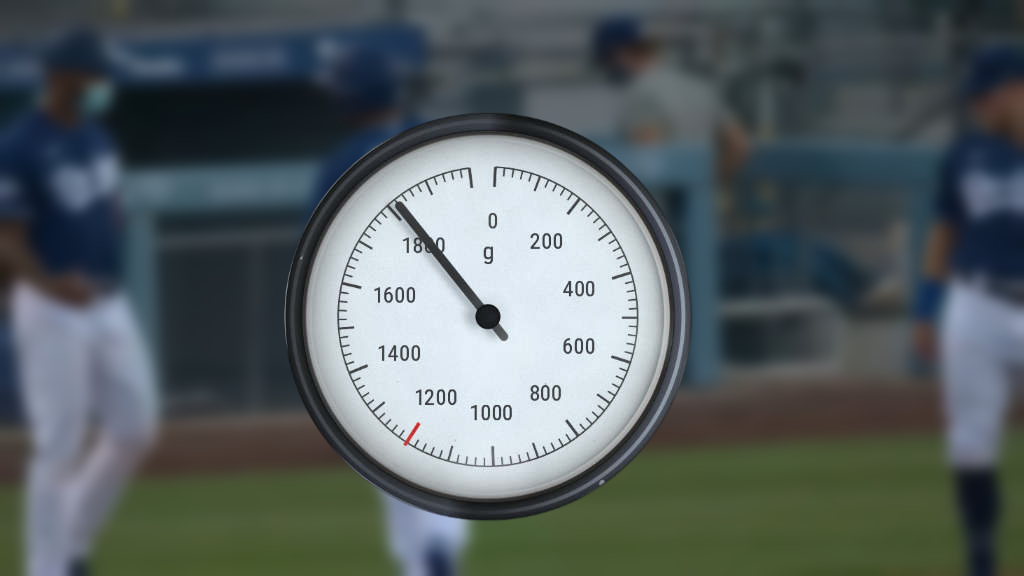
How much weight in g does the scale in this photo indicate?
1820 g
